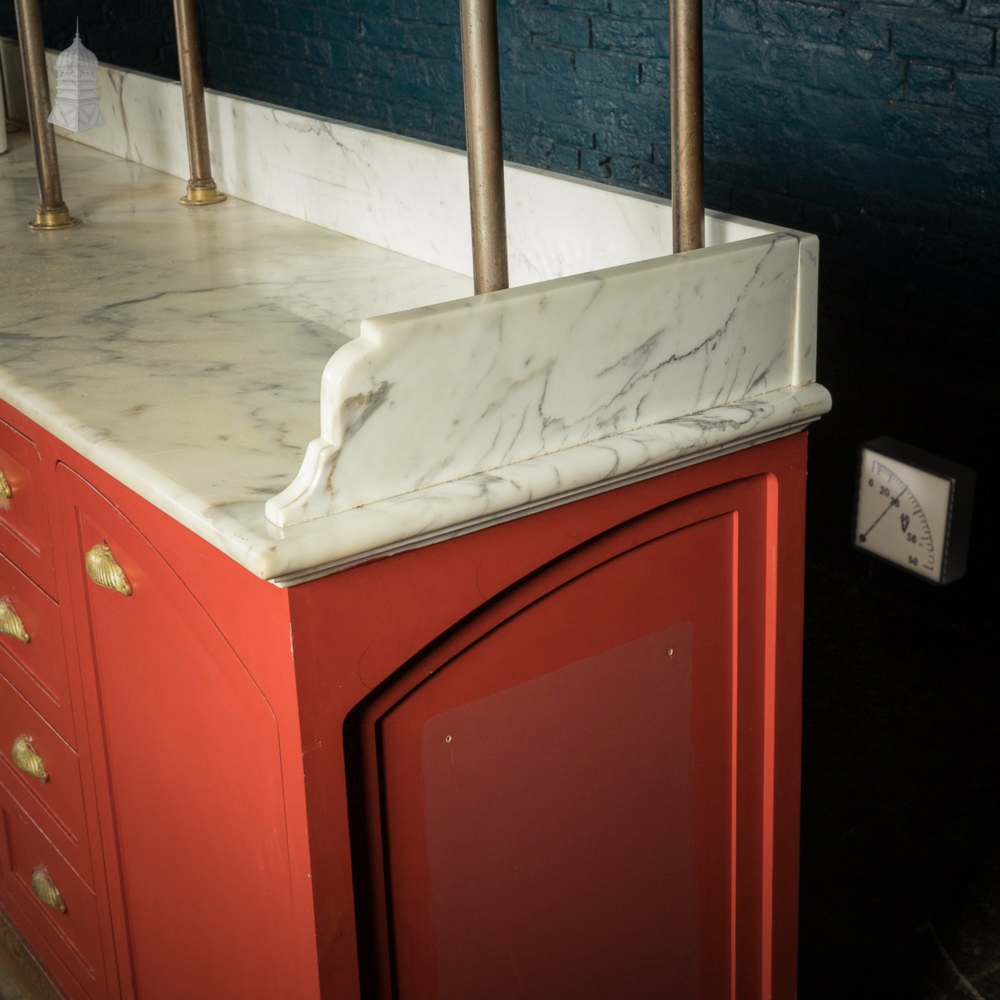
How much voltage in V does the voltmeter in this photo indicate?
30 V
